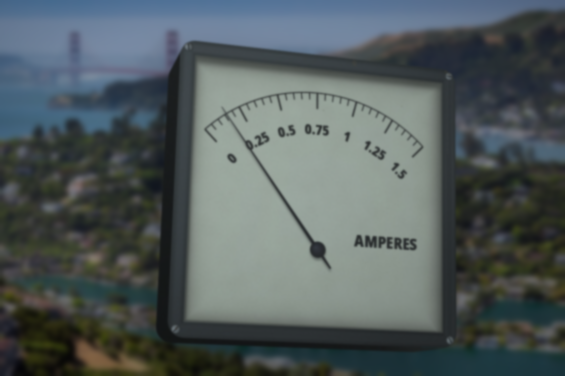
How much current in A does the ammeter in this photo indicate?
0.15 A
